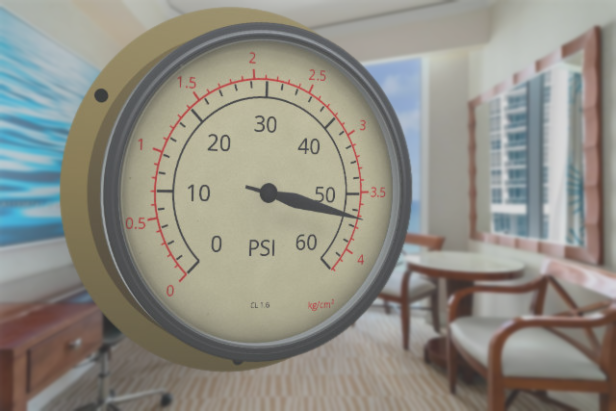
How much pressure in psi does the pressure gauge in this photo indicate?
53 psi
